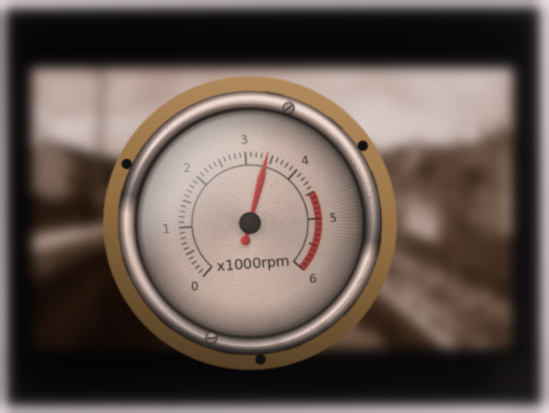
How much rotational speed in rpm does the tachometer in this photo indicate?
3400 rpm
